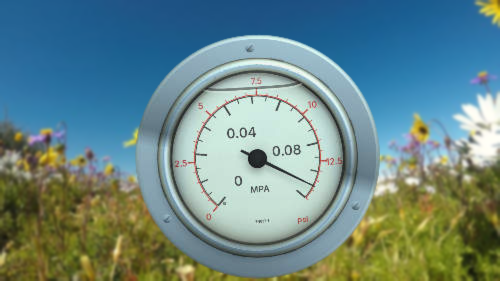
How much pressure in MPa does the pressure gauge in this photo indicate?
0.095 MPa
